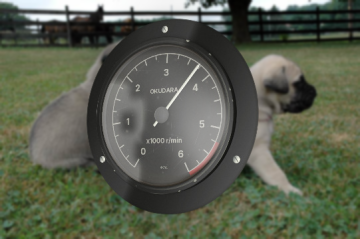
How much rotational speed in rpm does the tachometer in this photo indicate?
3750 rpm
